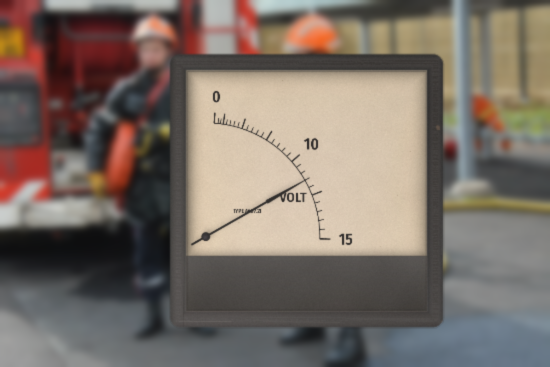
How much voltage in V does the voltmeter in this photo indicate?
11.5 V
